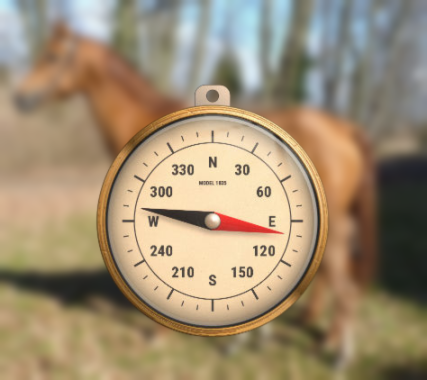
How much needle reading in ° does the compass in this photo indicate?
100 °
